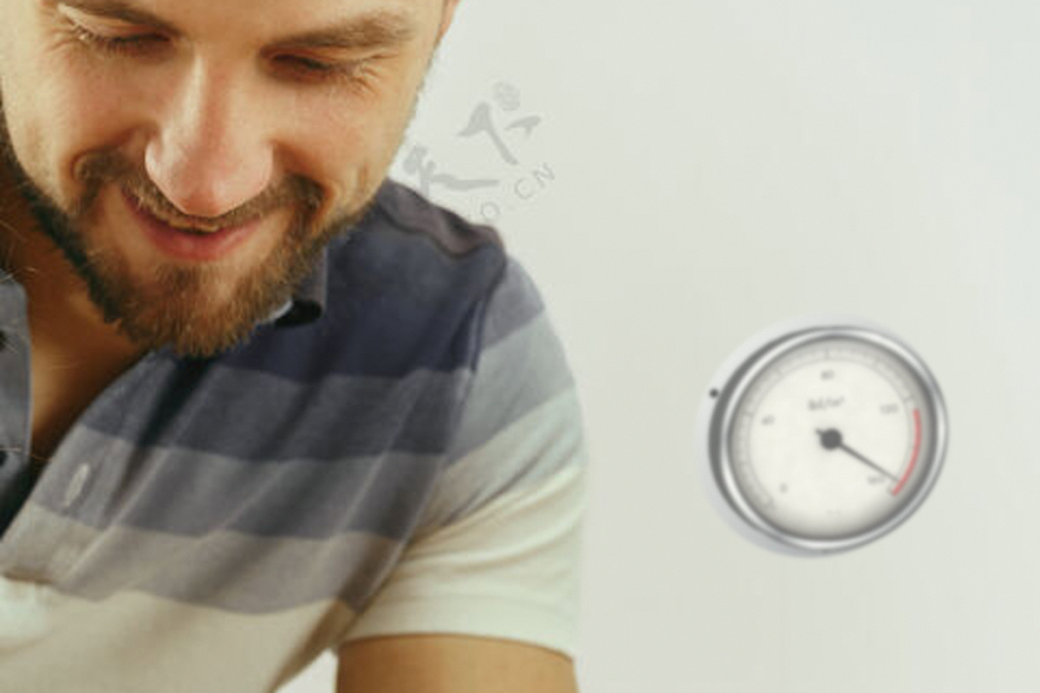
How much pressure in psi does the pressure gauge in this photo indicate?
155 psi
